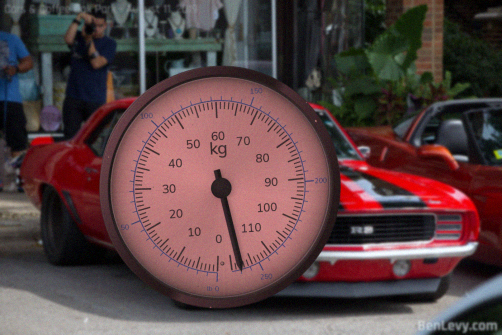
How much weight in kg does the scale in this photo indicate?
118 kg
